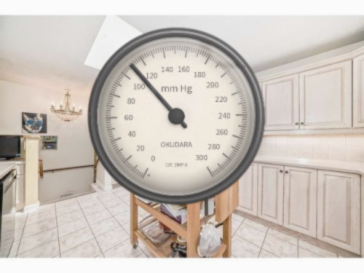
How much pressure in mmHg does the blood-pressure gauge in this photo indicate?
110 mmHg
